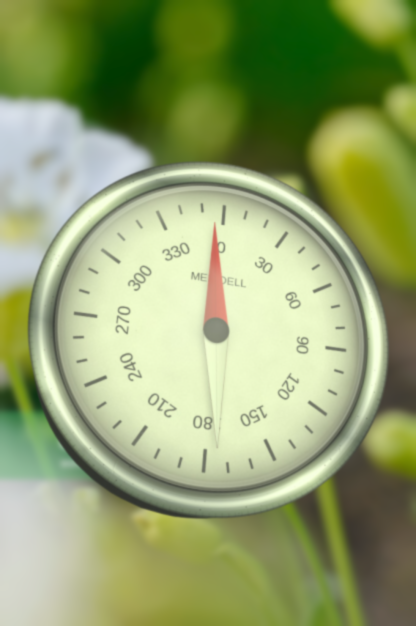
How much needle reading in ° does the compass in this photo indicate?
355 °
